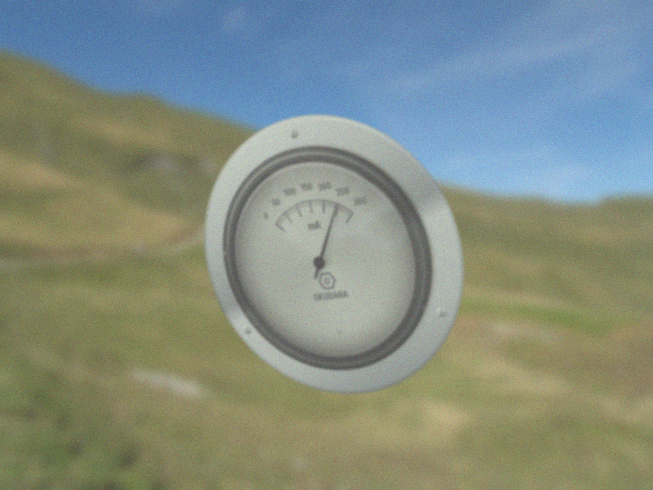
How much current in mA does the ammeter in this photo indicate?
250 mA
